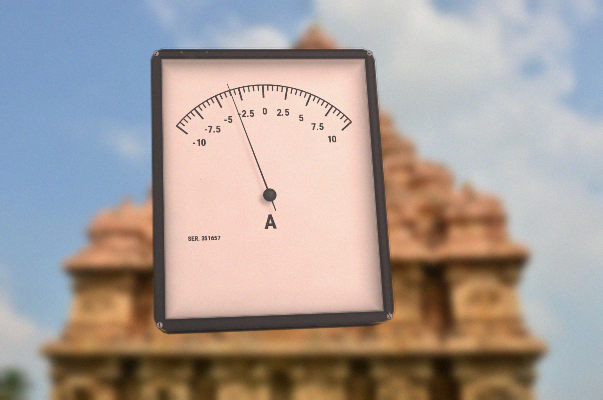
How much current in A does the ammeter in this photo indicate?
-3.5 A
